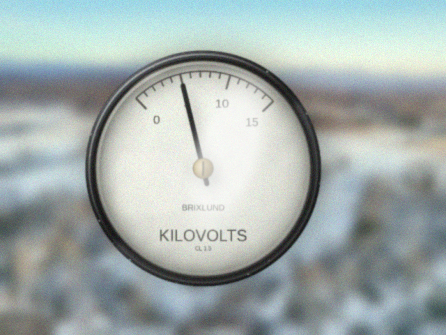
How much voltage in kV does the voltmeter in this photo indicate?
5 kV
